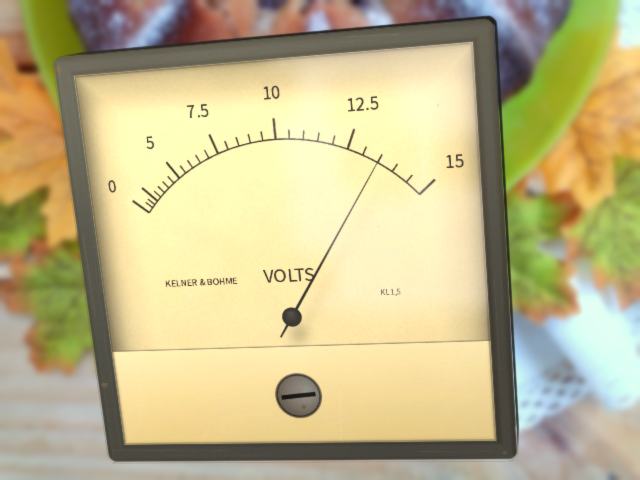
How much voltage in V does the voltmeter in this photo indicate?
13.5 V
